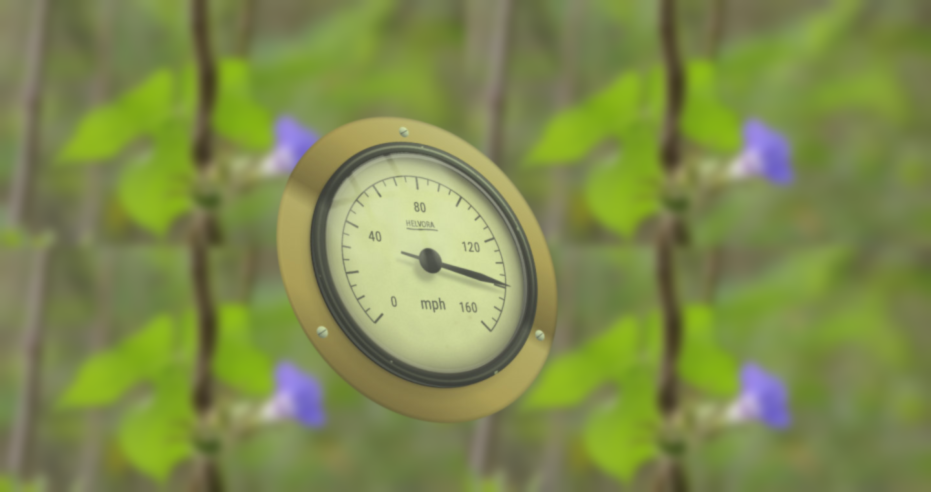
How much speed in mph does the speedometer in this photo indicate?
140 mph
